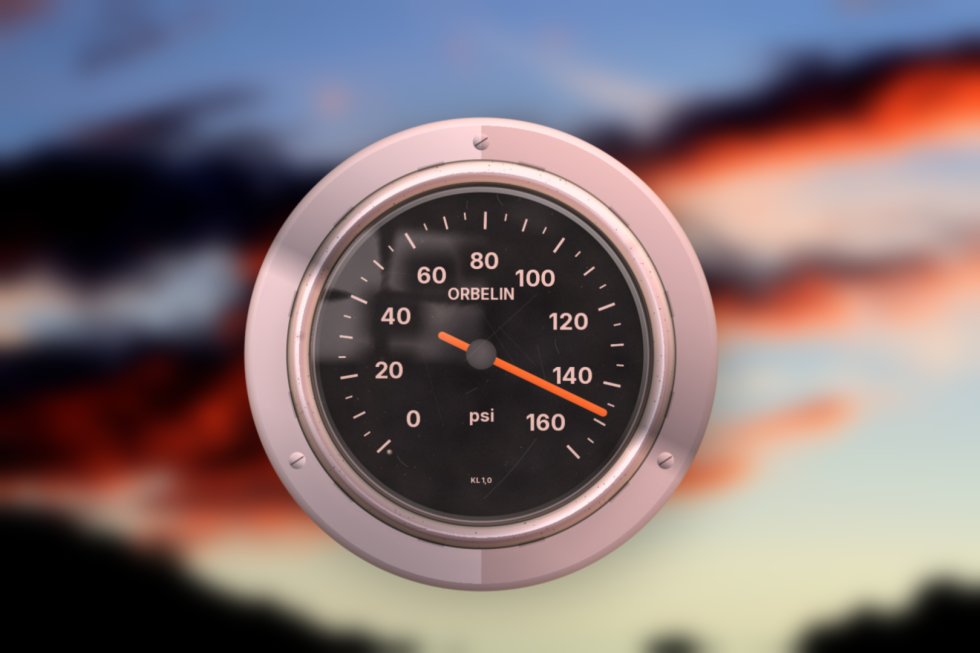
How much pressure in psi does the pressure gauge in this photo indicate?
147.5 psi
